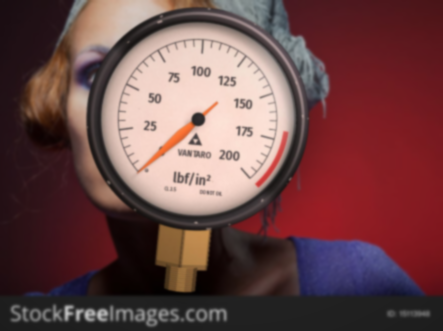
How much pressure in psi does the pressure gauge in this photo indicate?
0 psi
